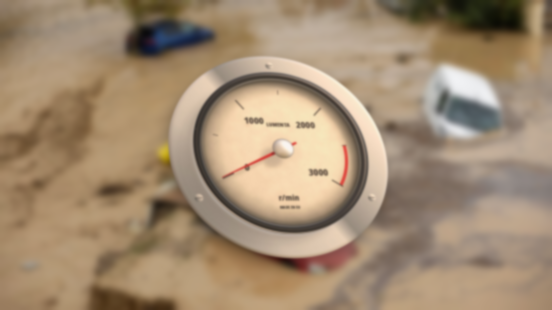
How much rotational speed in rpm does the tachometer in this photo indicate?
0 rpm
